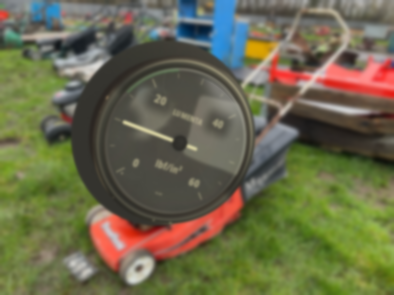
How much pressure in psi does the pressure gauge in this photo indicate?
10 psi
